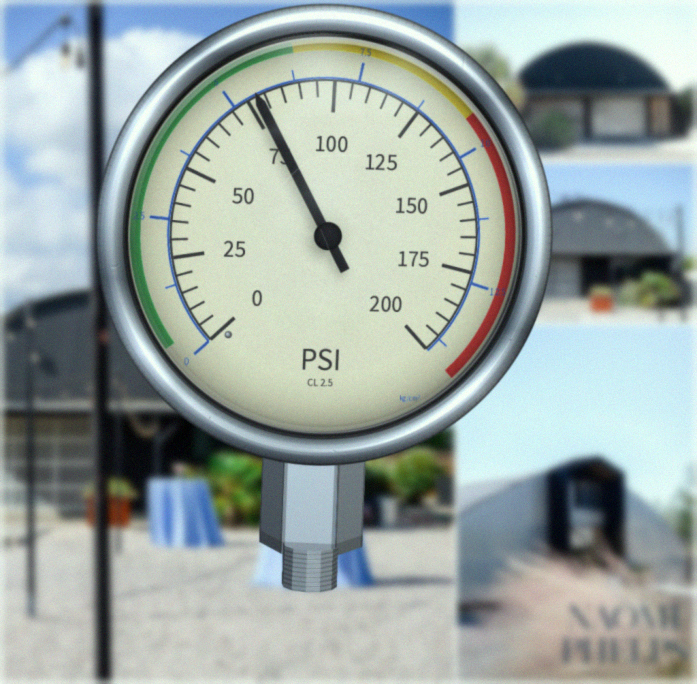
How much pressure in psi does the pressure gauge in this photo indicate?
77.5 psi
